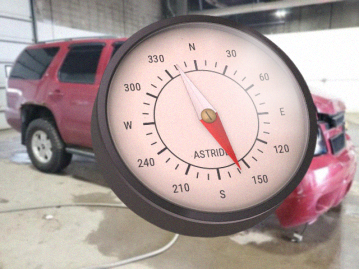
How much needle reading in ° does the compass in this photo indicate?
160 °
